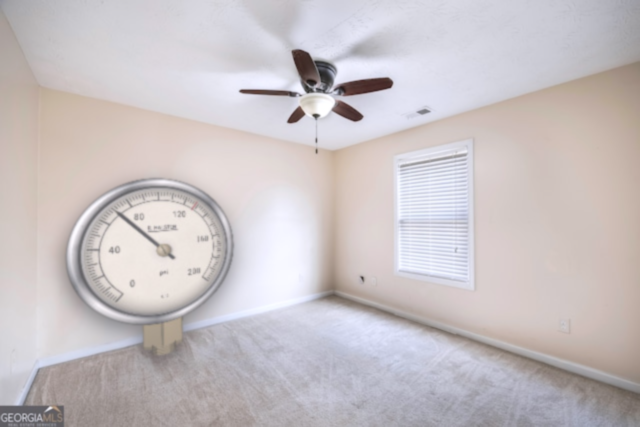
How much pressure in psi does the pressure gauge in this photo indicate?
70 psi
